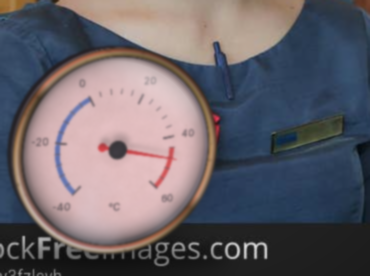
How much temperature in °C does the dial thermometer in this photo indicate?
48 °C
